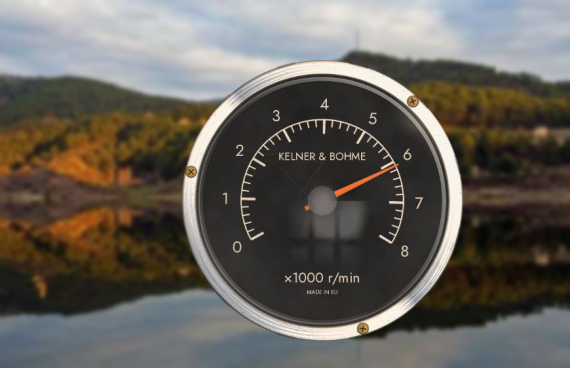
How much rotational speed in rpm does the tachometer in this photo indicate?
6100 rpm
